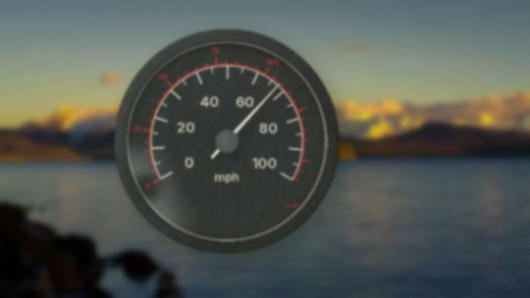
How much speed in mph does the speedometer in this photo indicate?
67.5 mph
